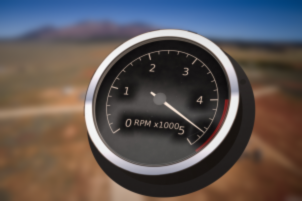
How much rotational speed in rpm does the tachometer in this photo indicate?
4700 rpm
